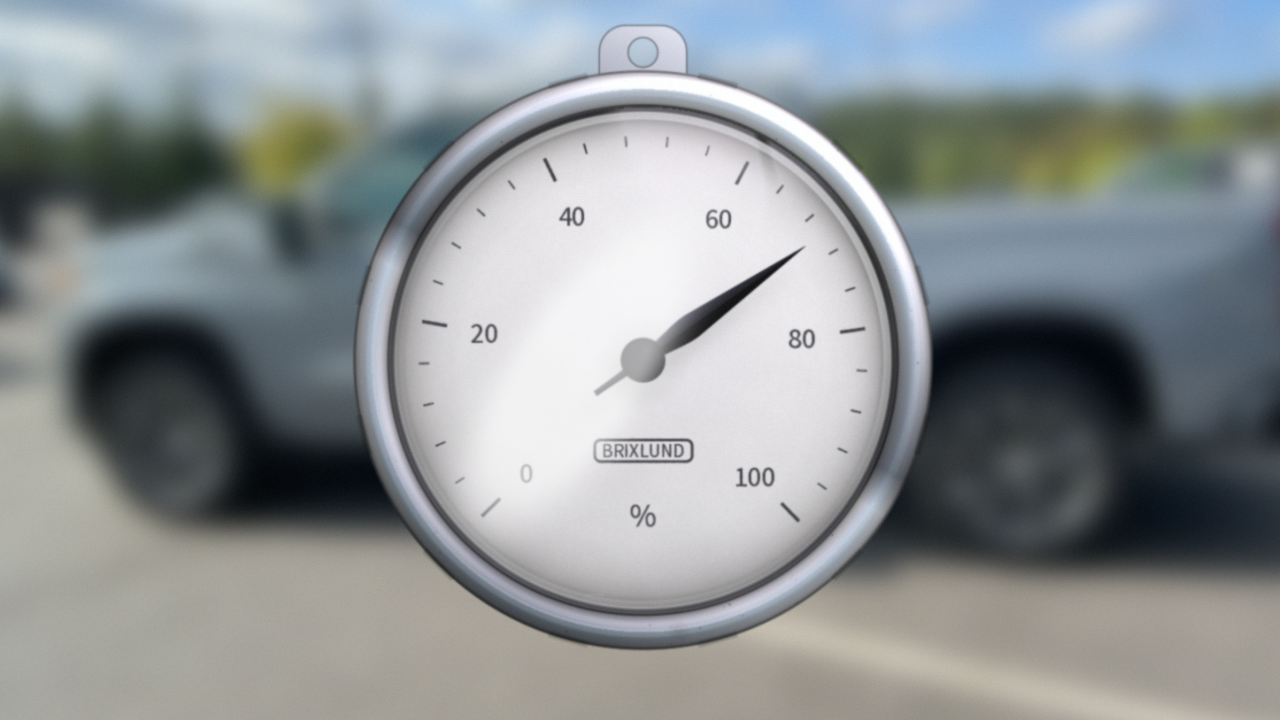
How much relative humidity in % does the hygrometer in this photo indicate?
70 %
